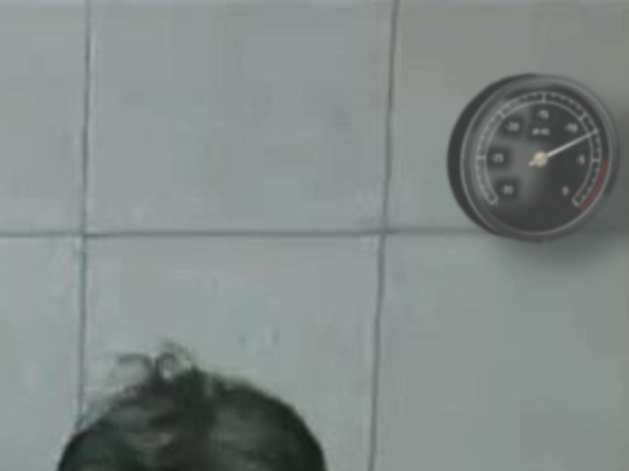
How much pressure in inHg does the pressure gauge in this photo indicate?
-8 inHg
